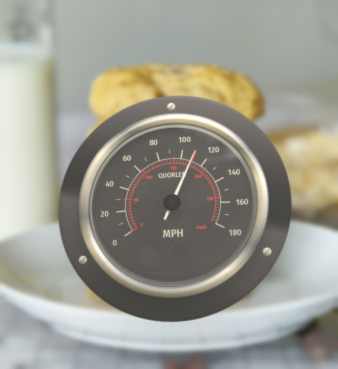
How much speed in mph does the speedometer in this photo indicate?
110 mph
